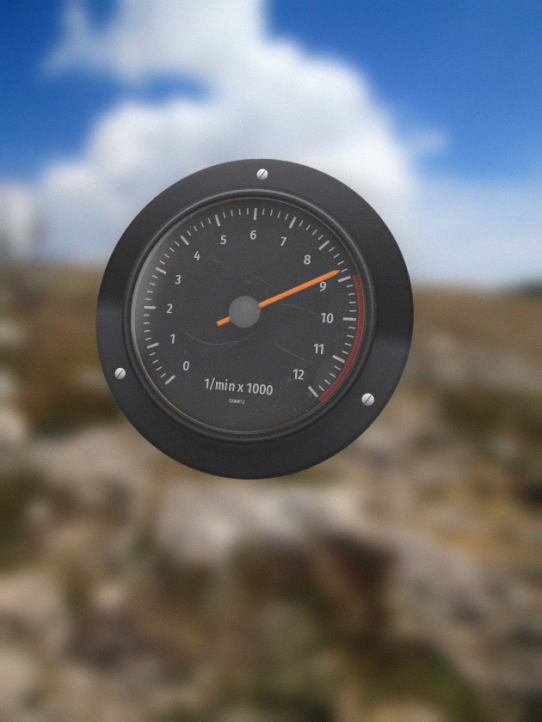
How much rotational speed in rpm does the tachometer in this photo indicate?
8800 rpm
